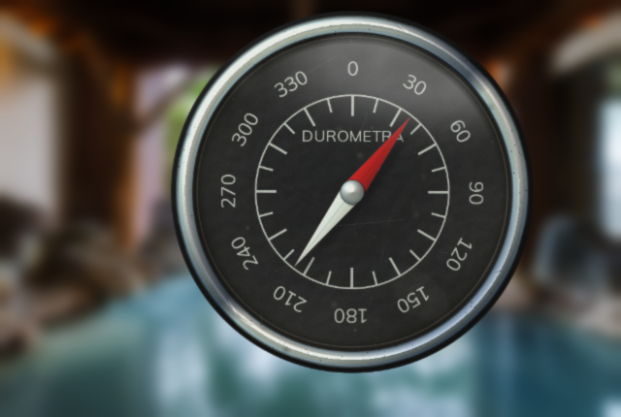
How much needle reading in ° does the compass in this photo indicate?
37.5 °
